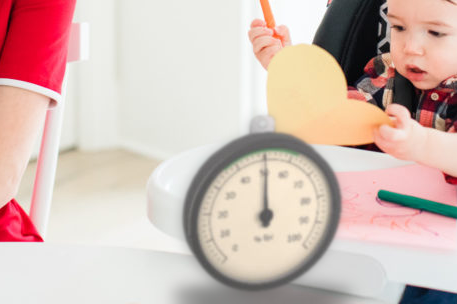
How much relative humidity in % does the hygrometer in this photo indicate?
50 %
